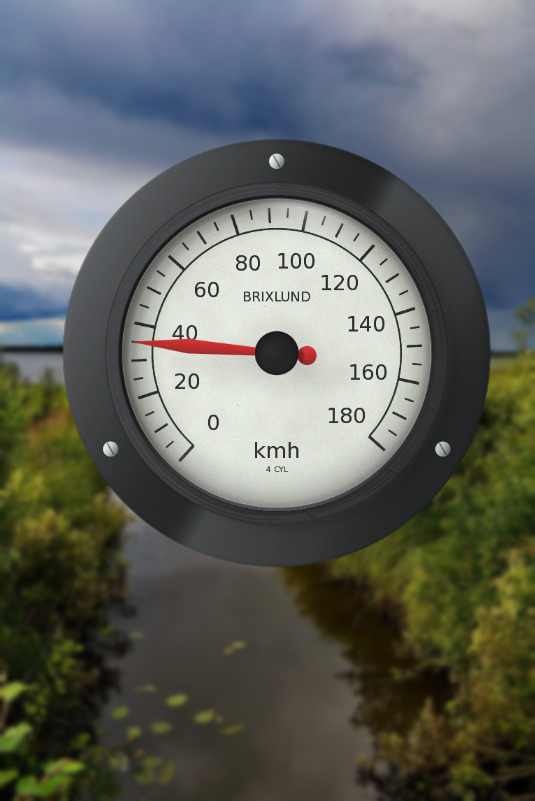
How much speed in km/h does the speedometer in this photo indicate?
35 km/h
